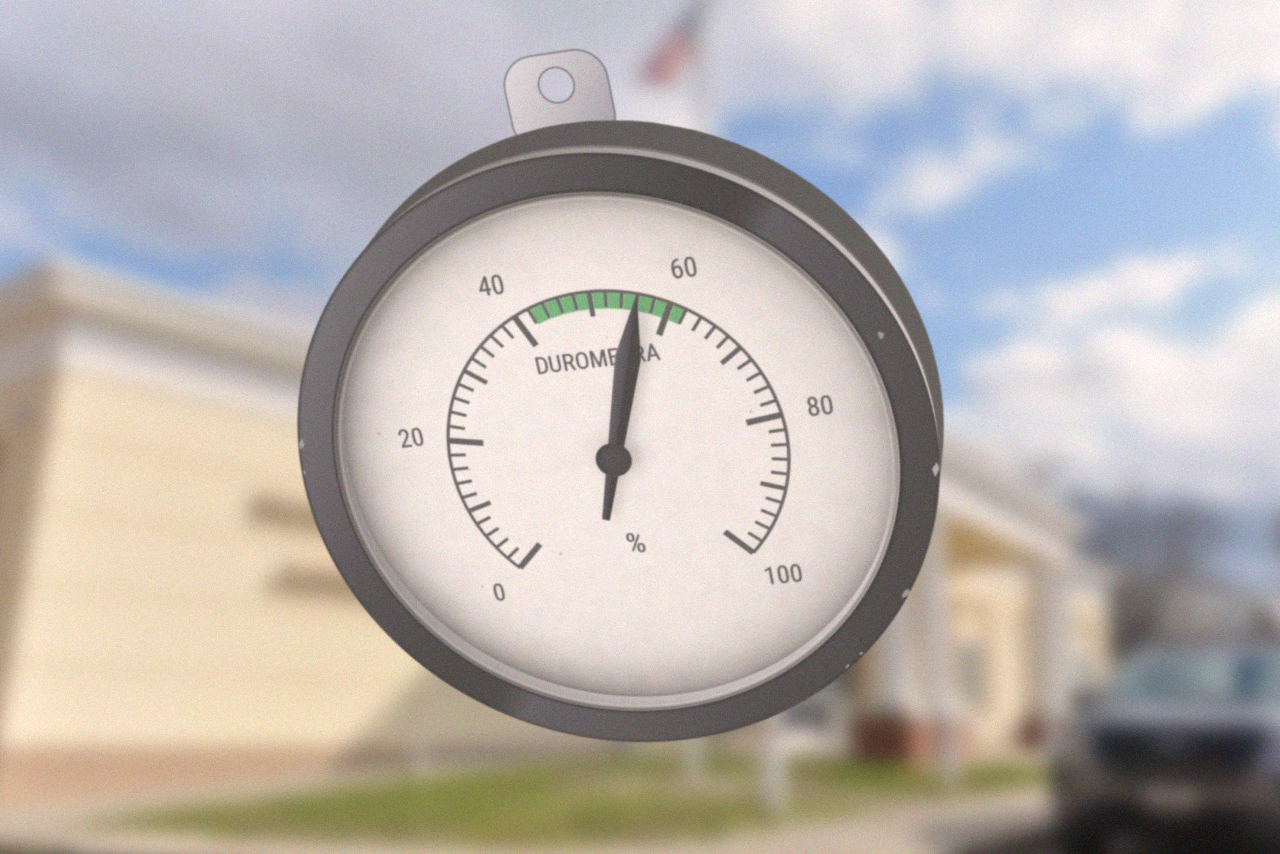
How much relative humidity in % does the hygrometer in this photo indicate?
56 %
